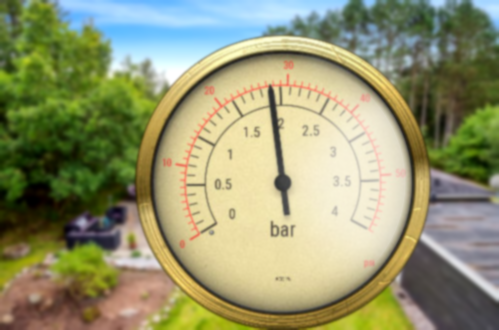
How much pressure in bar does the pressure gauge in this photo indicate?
1.9 bar
